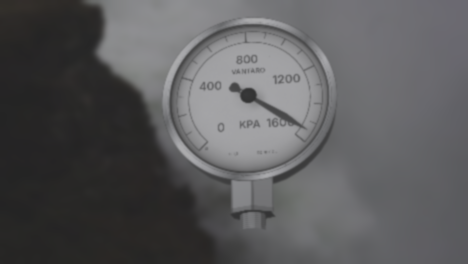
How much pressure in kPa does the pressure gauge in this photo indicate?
1550 kPa
